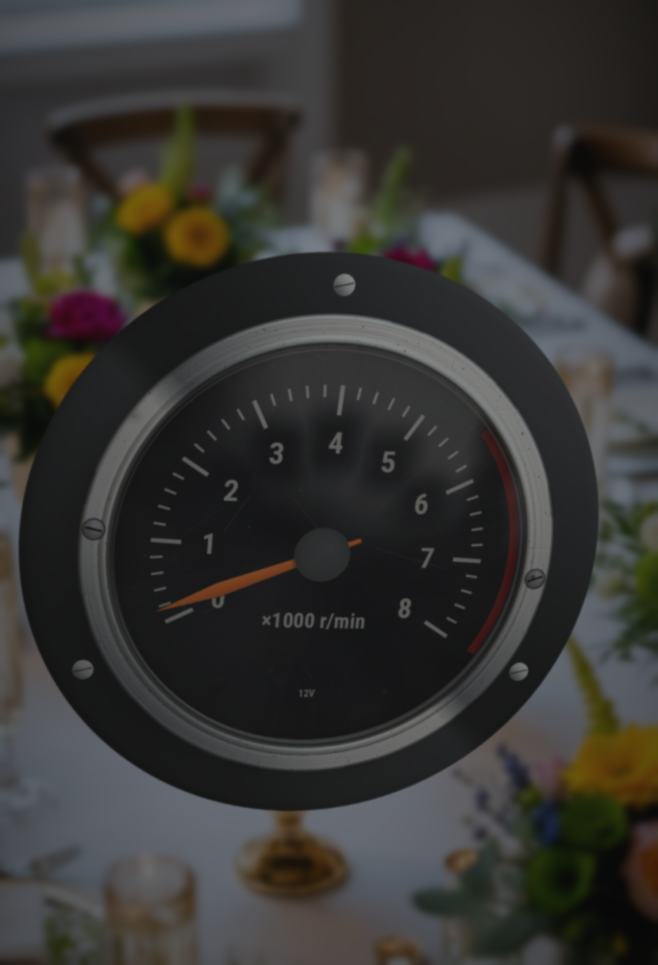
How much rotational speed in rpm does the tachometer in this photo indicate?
200 rpm
